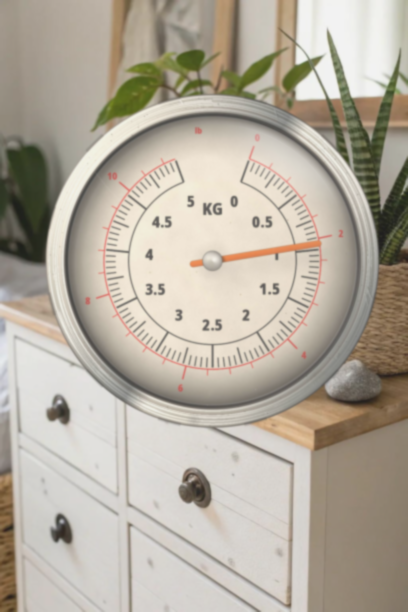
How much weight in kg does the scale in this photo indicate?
0.95 kg
